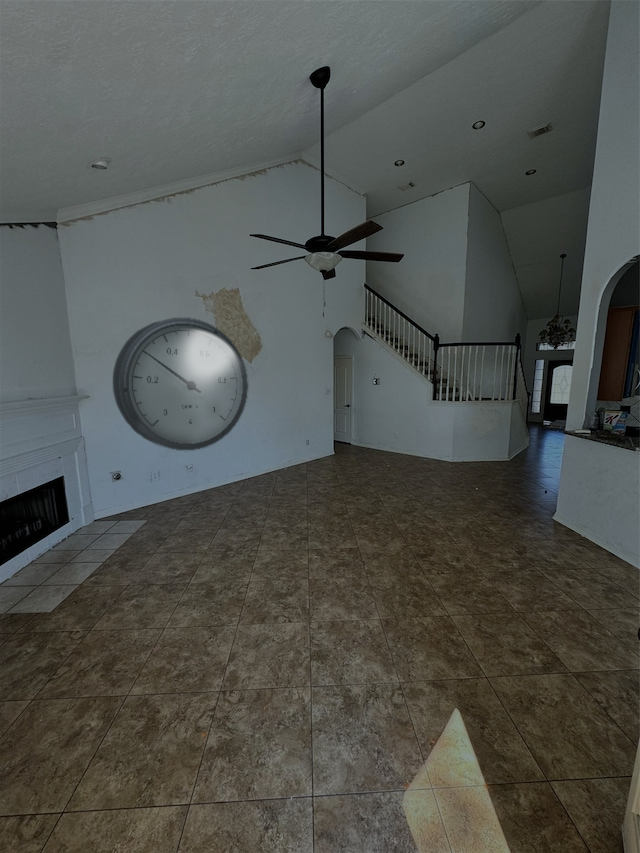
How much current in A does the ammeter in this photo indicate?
0.3 A
